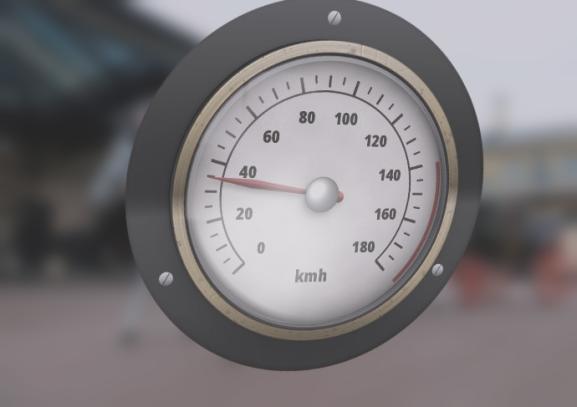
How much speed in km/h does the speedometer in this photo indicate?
35 km/h
